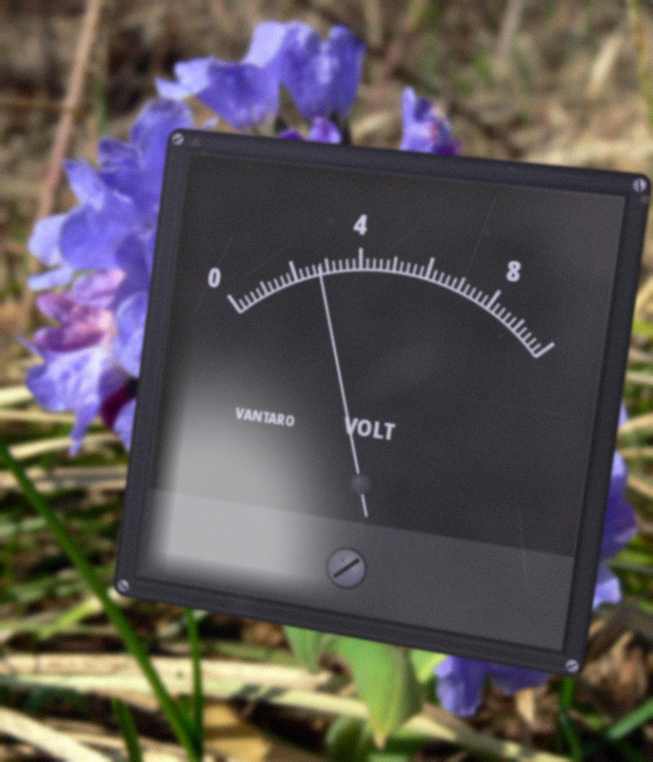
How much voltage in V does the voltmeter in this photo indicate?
2.8 V
